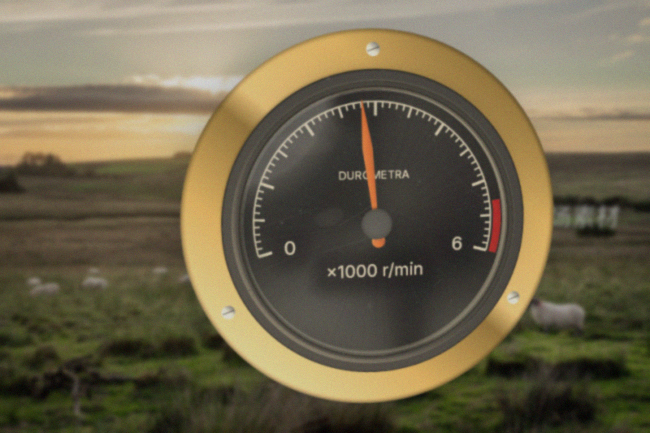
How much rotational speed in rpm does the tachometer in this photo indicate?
2800 rpm
